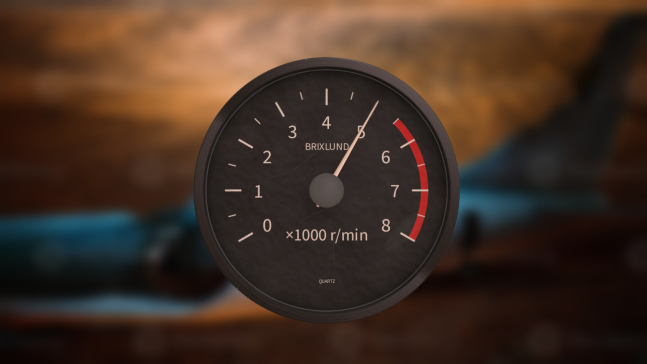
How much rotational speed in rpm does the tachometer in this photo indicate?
5000 rpm
